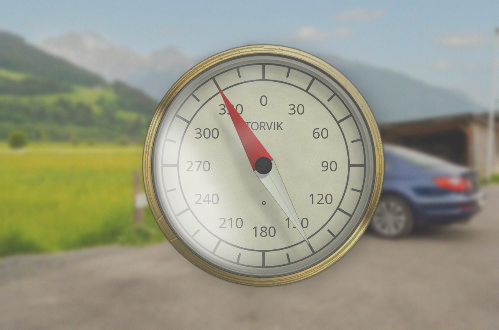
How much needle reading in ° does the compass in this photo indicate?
330 °
